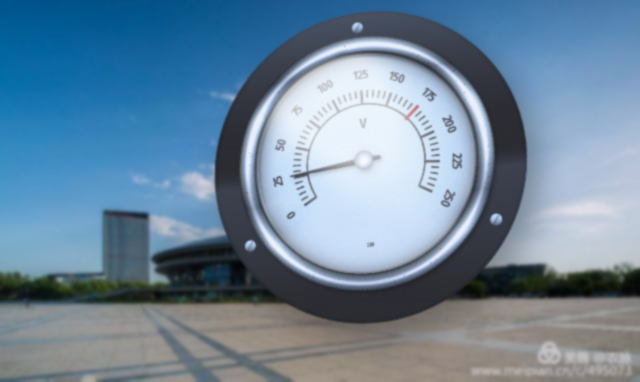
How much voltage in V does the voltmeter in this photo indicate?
25 V
